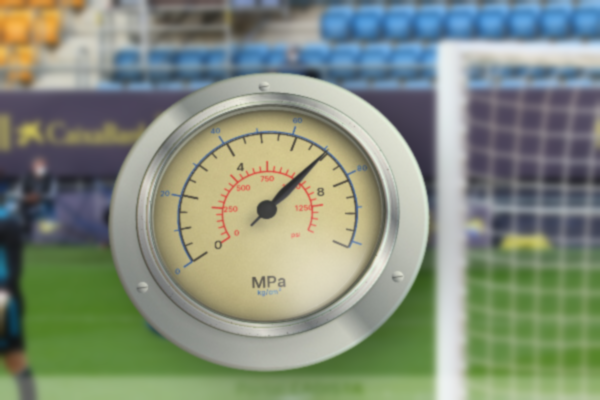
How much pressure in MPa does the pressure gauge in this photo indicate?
7 MPa
